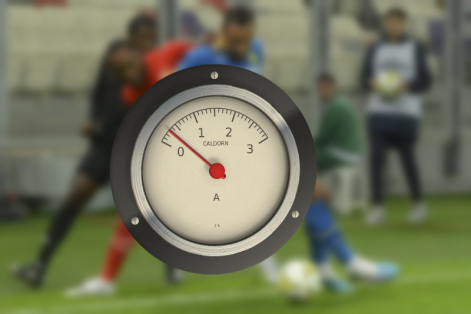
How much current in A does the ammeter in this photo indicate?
0.3 A
